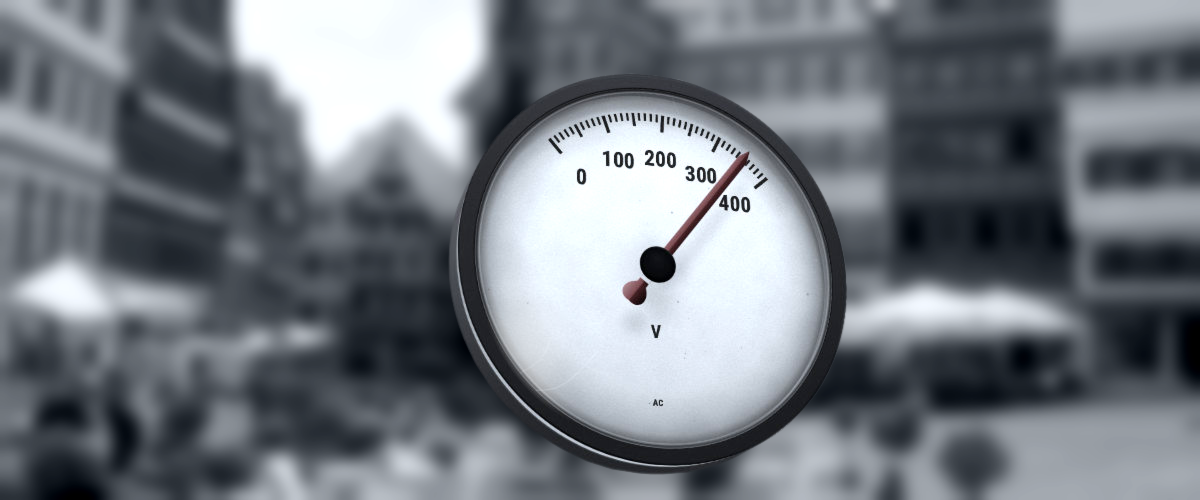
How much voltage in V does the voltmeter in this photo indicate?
350 V
